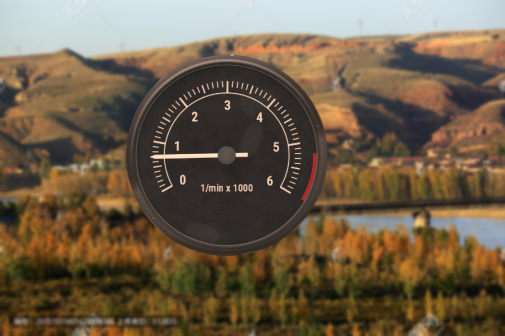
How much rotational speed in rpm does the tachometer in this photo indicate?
700 rpm
